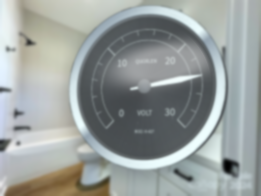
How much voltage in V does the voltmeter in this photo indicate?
24 V
